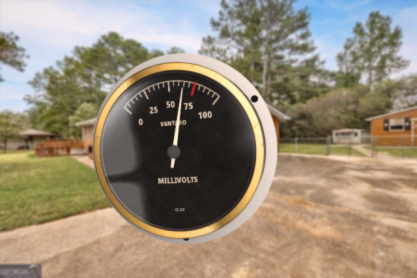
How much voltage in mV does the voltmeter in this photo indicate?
65 mV
